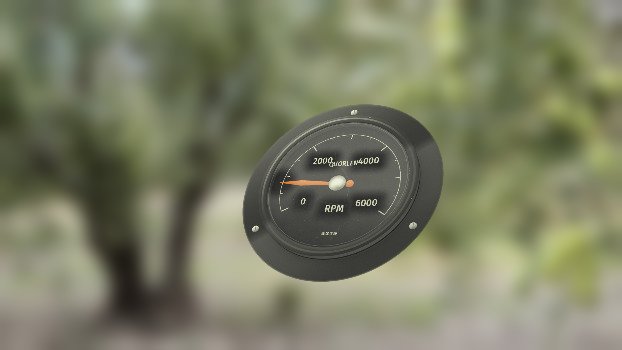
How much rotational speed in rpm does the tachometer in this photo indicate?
750 rpm
